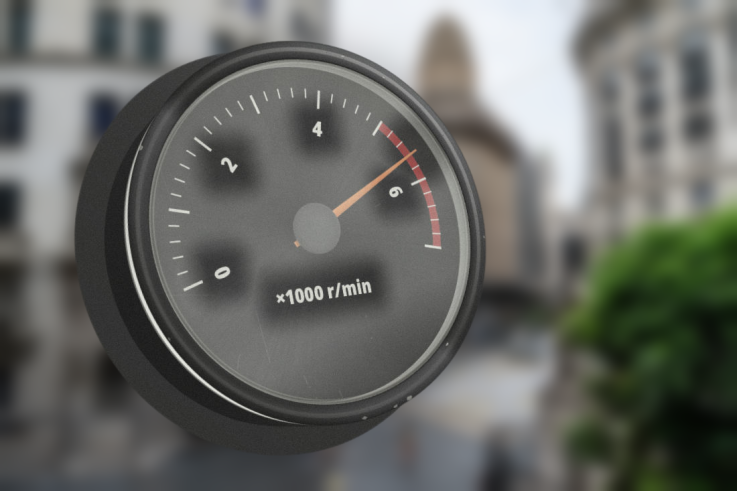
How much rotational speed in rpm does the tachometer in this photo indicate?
5600 rpm
